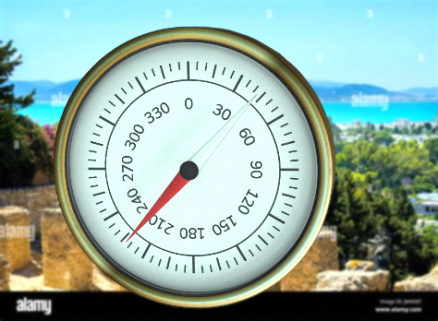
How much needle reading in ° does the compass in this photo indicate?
222.5 °
